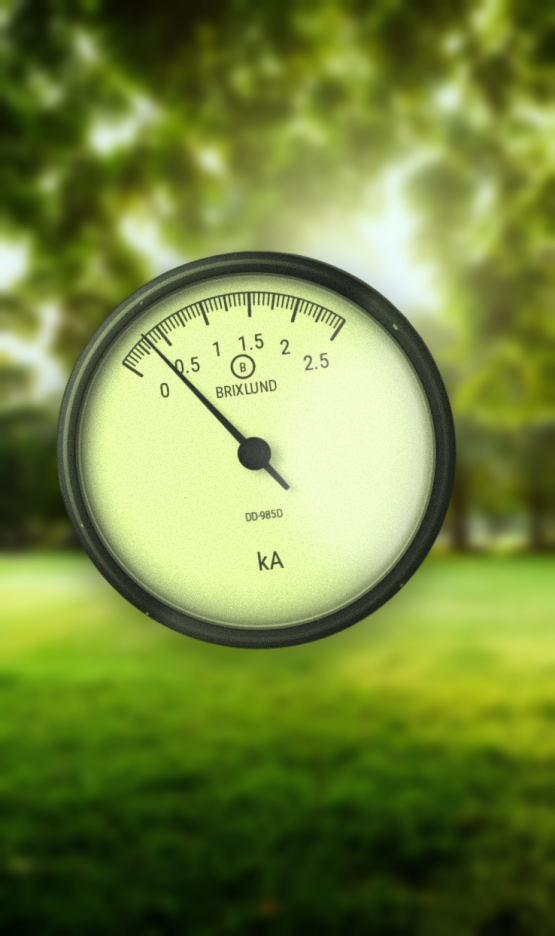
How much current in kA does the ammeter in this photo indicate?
0.35 kA
